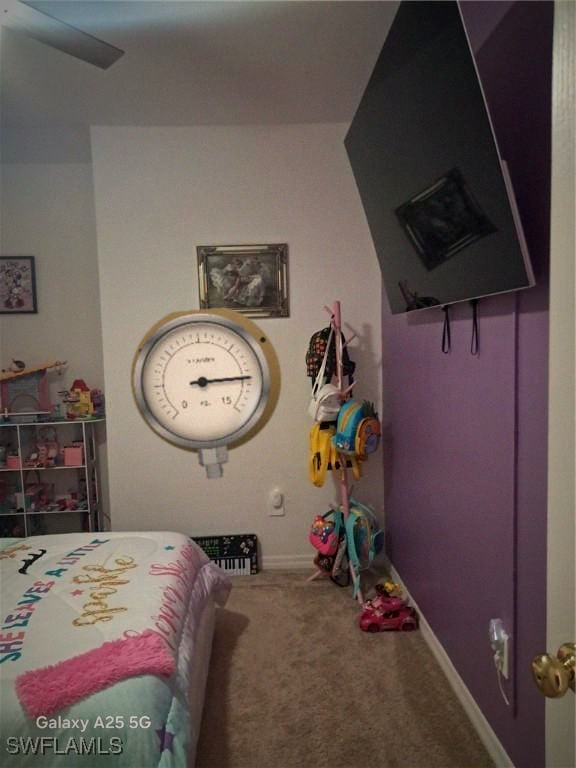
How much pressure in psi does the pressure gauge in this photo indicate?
12.5 psi
